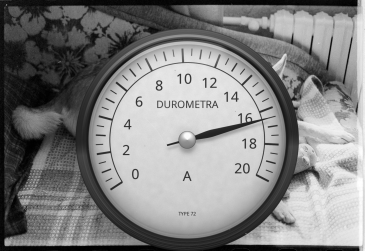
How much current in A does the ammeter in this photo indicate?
16.5 A
